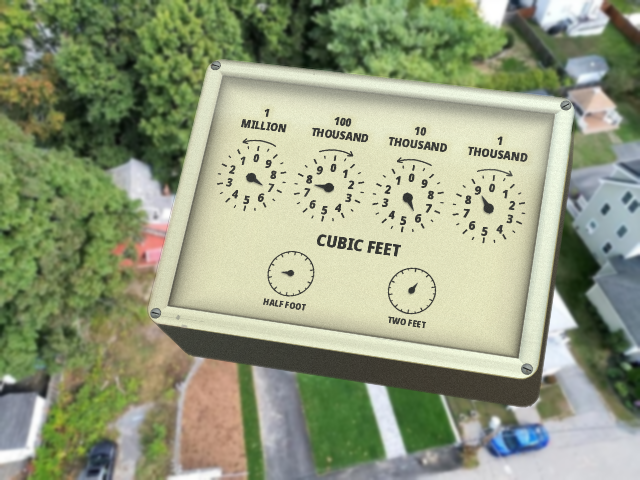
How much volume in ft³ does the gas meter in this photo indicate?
675900 ft³
